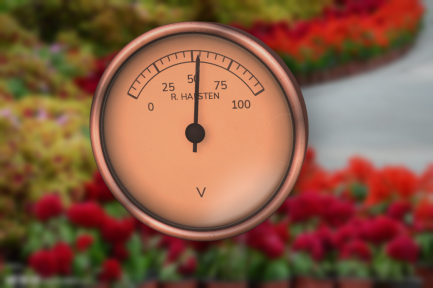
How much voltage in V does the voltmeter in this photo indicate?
55 V
